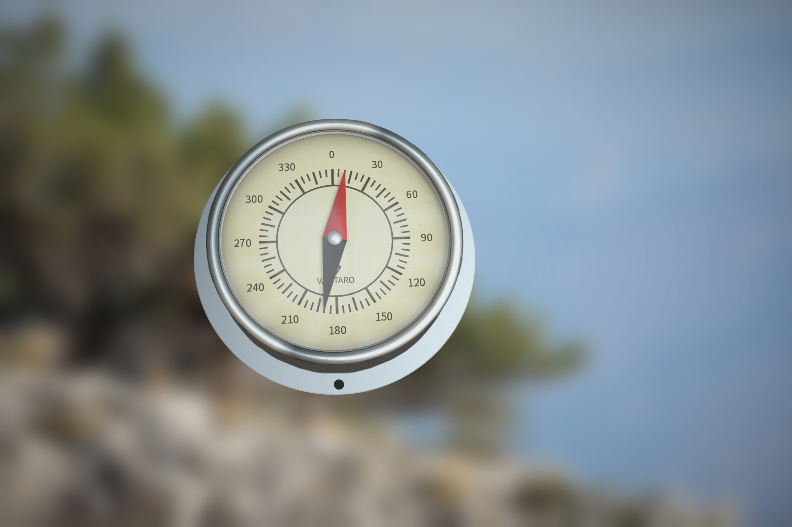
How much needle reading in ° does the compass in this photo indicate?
10 °
